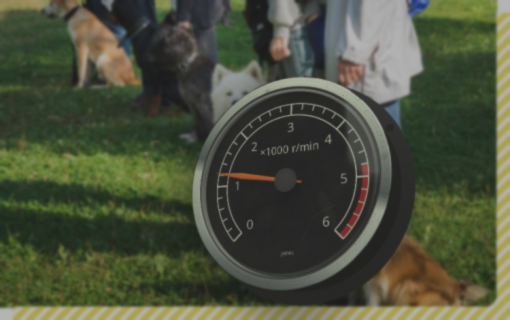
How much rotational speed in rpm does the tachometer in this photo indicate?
1200 rpm
